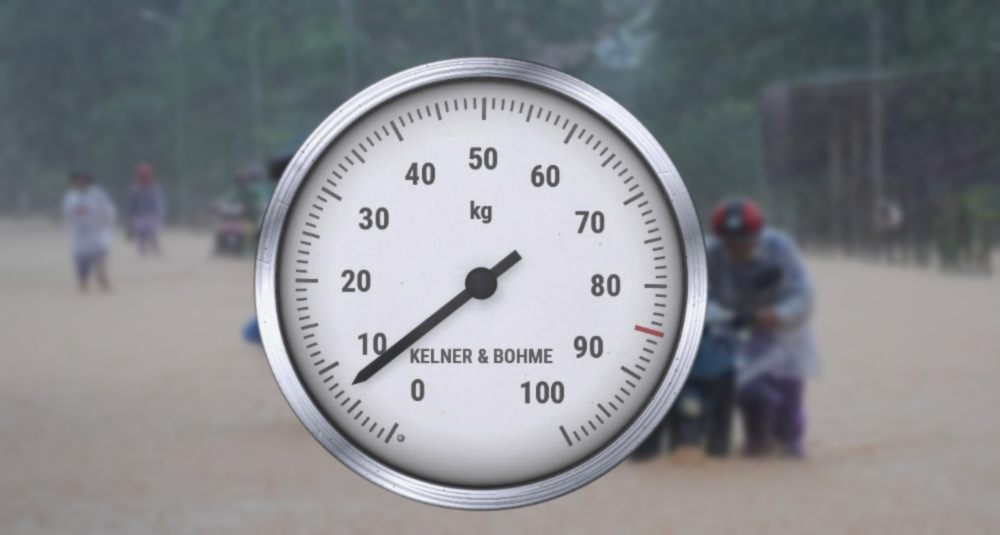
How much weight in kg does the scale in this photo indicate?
7 kg
